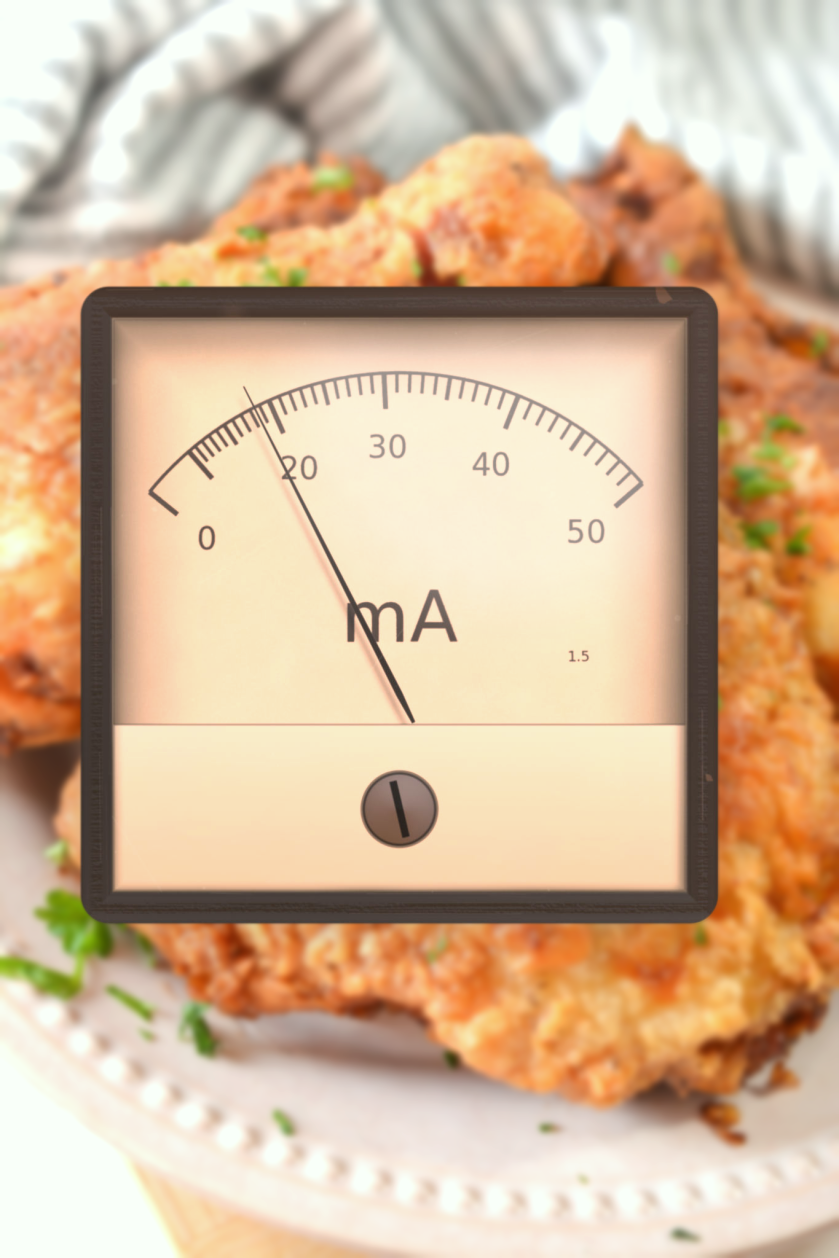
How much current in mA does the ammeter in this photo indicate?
18.5 mA
